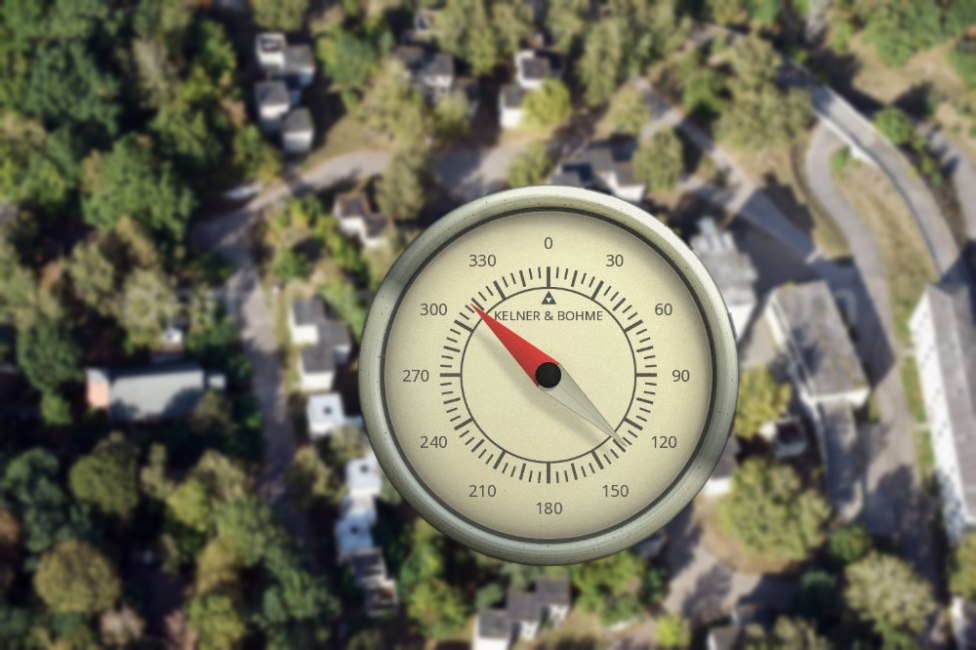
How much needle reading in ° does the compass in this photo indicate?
312.5 °
